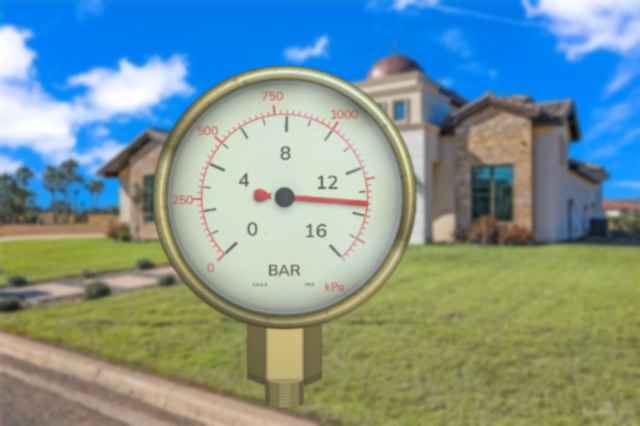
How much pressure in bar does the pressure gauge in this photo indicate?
13.5 bar
